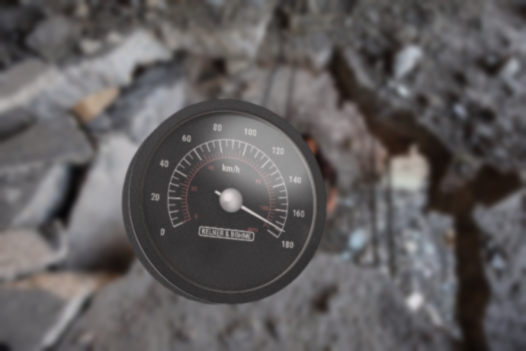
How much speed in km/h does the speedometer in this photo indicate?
175 km/h
